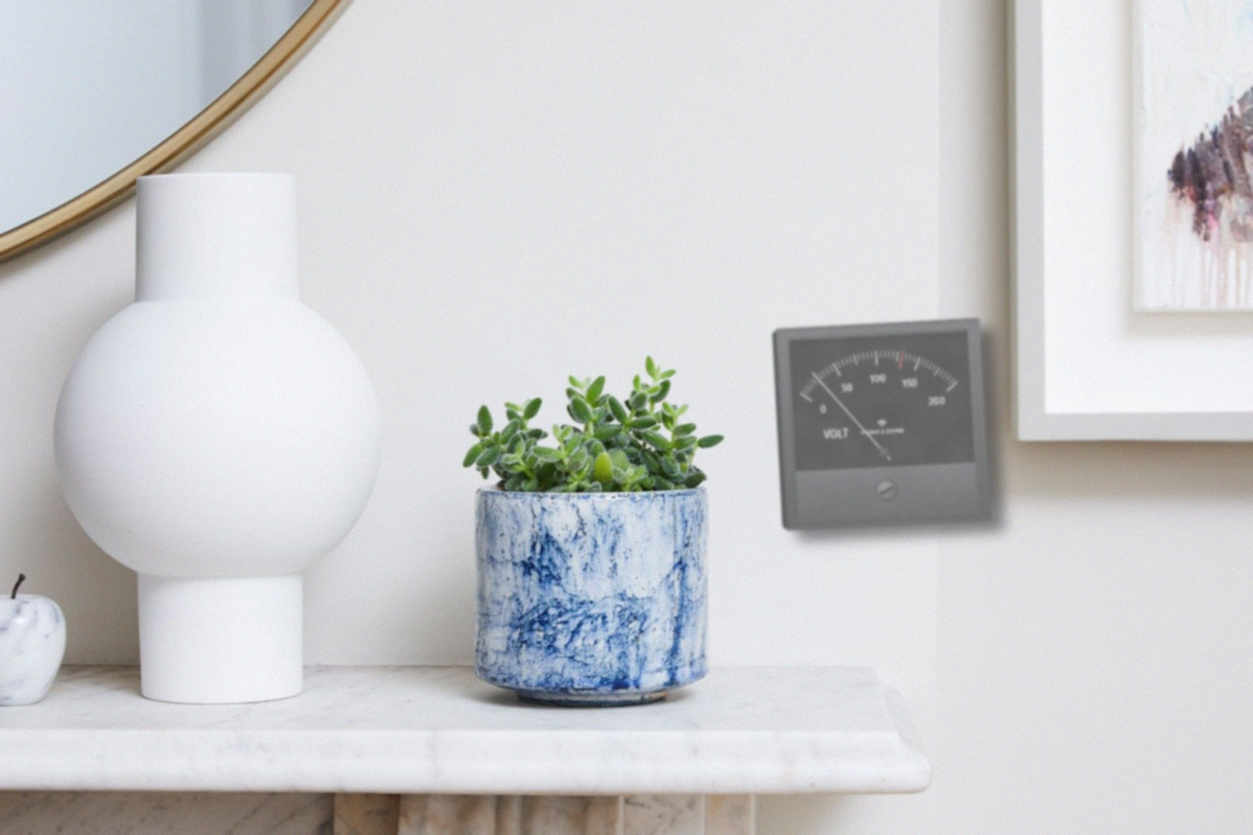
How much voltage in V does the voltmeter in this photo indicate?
25 V
